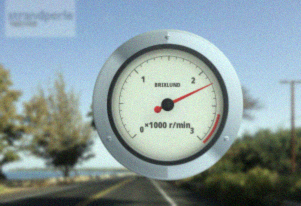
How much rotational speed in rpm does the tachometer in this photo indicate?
2200 rpm
